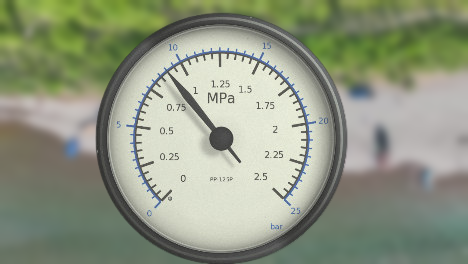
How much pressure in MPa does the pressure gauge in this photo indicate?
0.9 MPa
